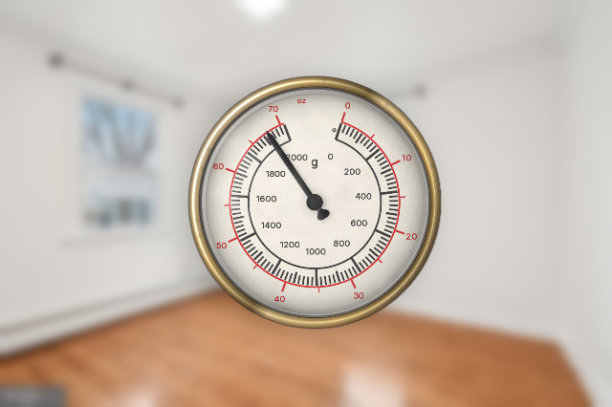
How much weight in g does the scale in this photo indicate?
1920 g
